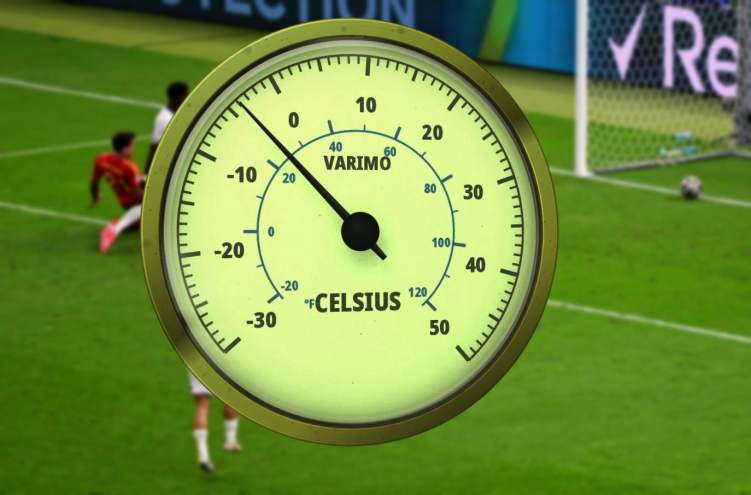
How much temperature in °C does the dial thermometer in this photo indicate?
-4 °C
